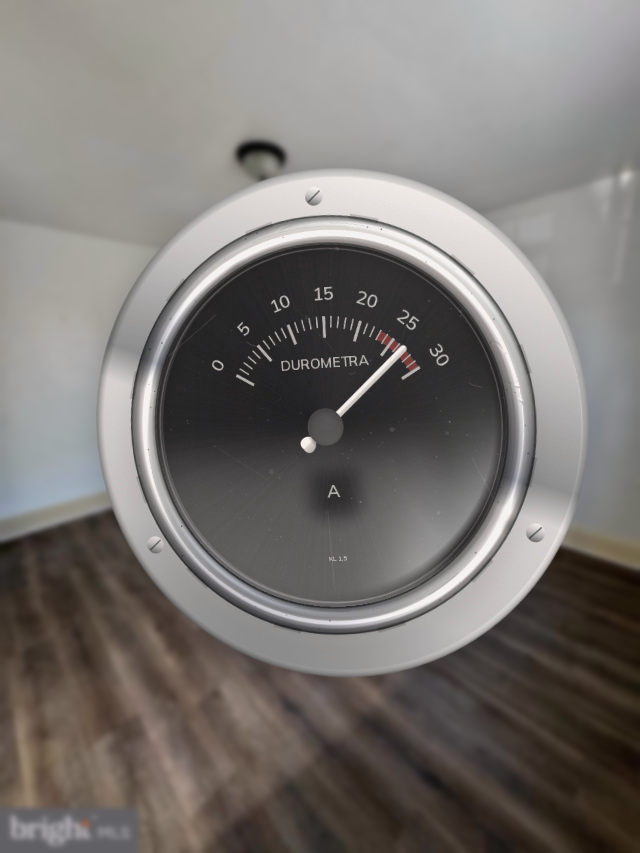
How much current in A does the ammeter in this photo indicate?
27 A
